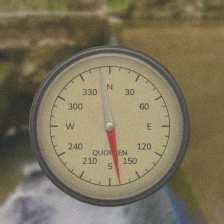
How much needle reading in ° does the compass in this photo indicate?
170 °
